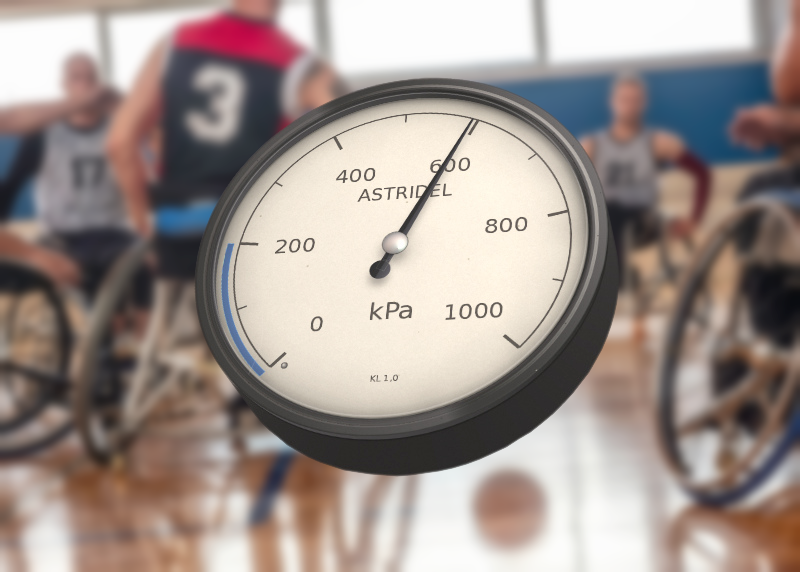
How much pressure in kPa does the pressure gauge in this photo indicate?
600 kPa
